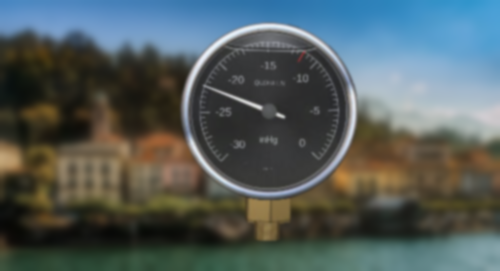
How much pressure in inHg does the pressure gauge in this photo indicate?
-22.5 inHg
